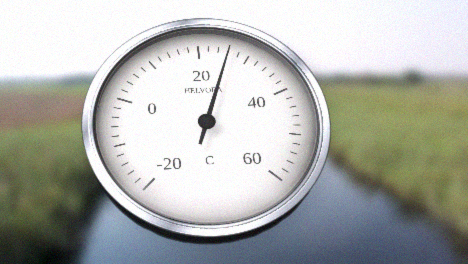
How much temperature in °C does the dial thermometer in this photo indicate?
26 °C
